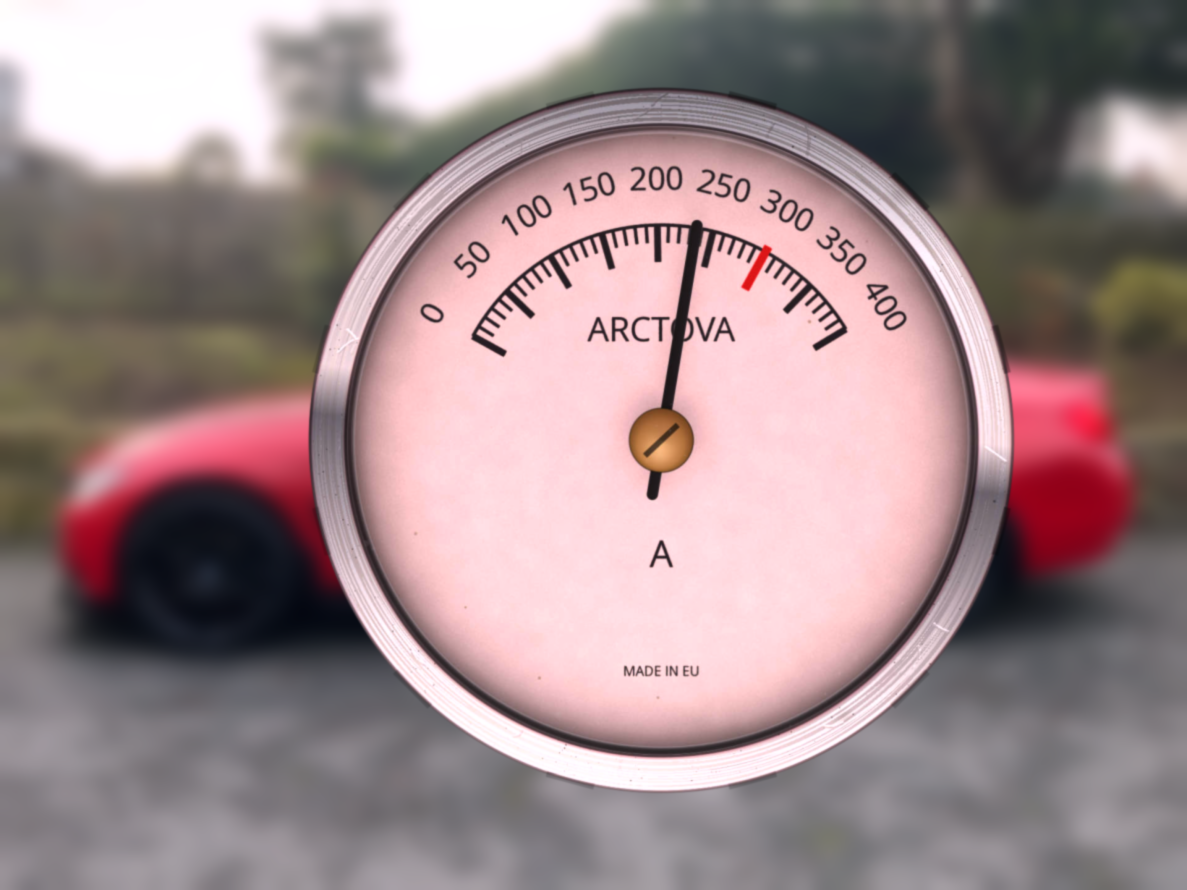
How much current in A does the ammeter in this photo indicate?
235 A
